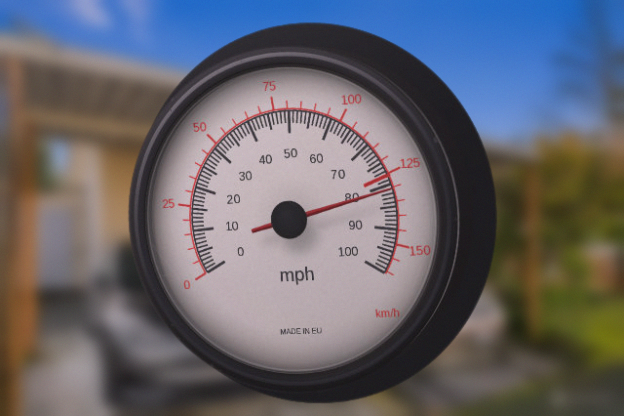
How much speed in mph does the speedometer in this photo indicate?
81 mph
